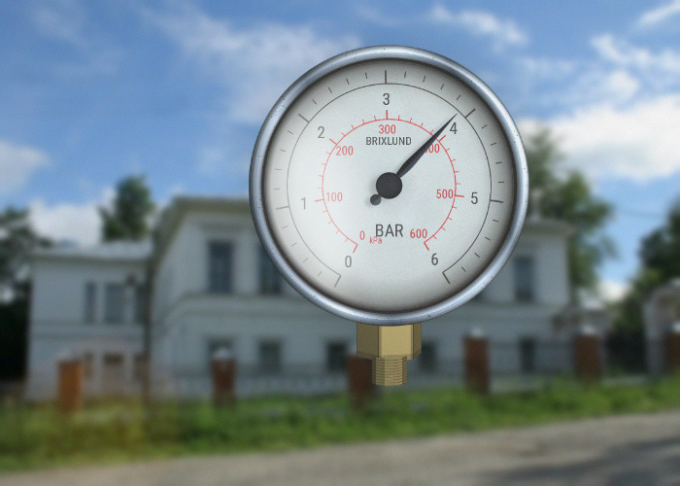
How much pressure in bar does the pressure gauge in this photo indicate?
3.9 bar
